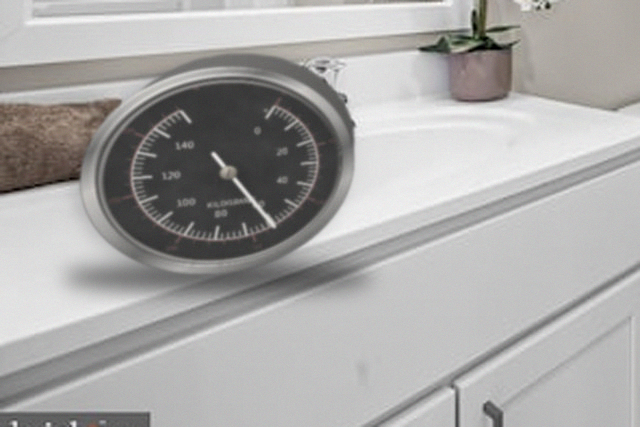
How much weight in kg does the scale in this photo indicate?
60 kg
